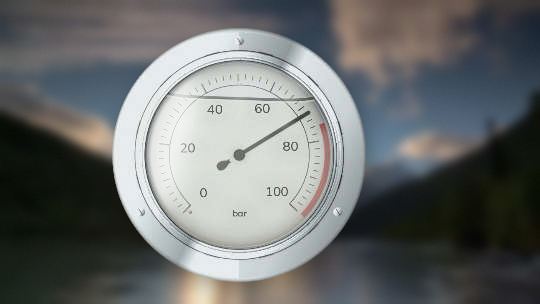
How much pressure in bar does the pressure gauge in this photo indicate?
72 bar
